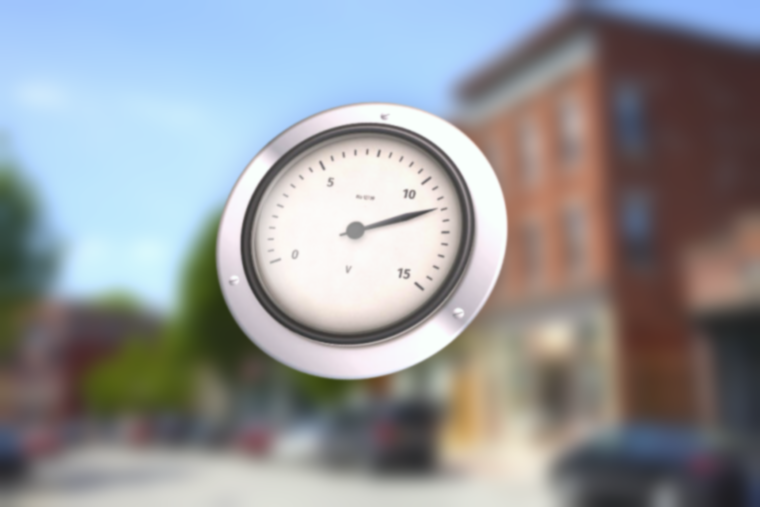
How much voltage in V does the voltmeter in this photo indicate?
11.5 V
